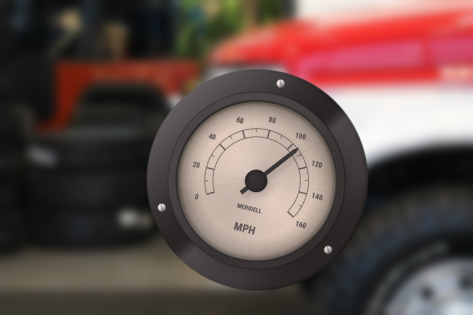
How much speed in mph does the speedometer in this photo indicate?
105 mph
